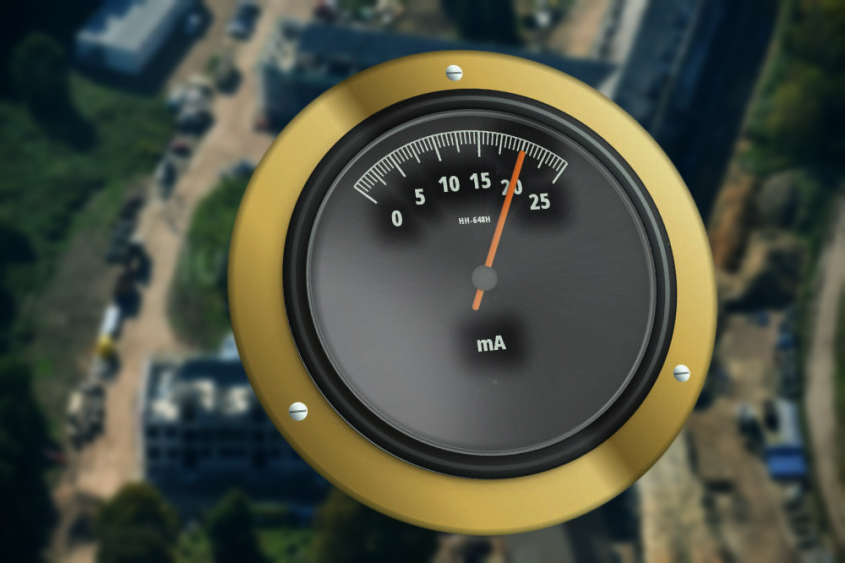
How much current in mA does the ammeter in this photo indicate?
20 mA
